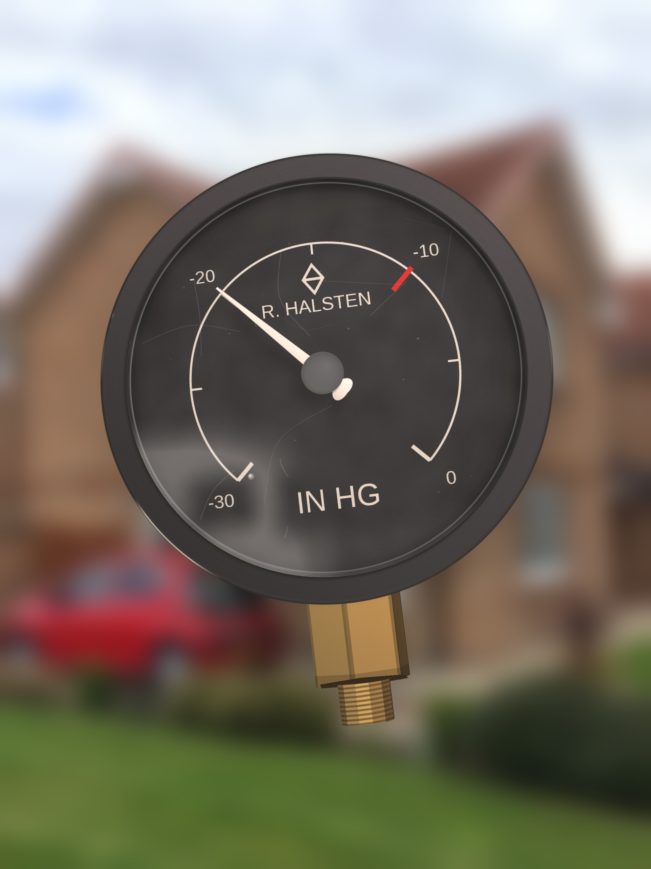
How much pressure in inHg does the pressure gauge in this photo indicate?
-20 inHg
